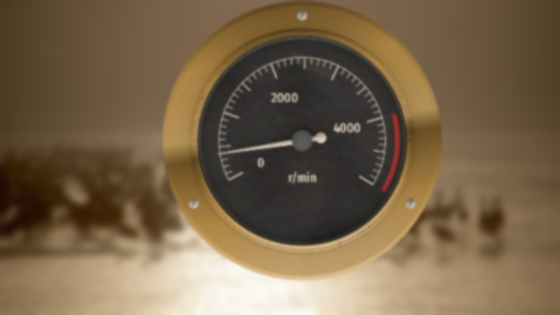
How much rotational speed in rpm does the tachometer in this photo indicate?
400 rpm
